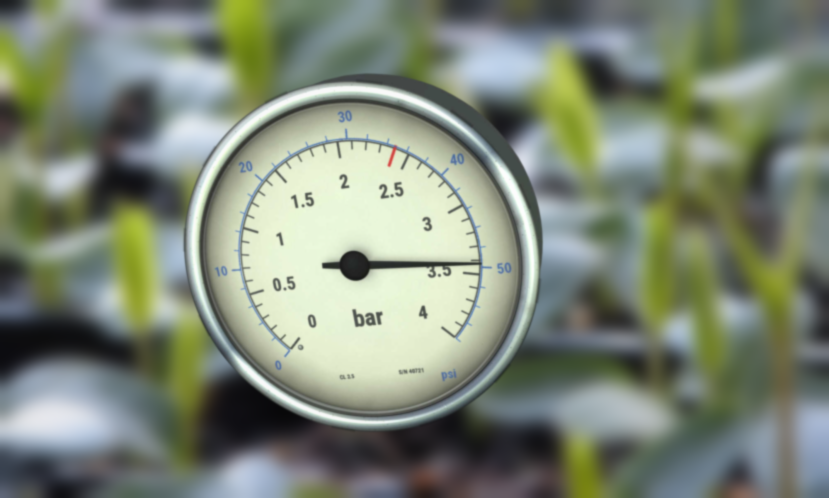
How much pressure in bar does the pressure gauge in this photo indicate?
3.4 bar
